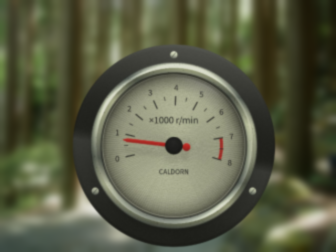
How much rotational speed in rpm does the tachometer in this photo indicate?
750 rpm
